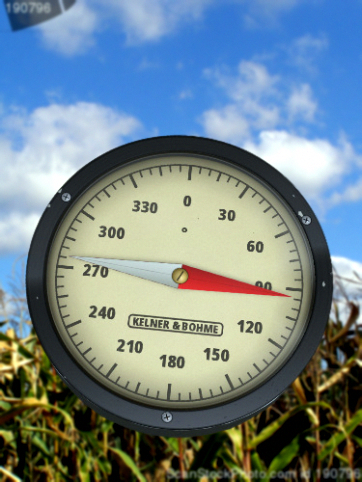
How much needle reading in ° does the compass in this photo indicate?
95 °
